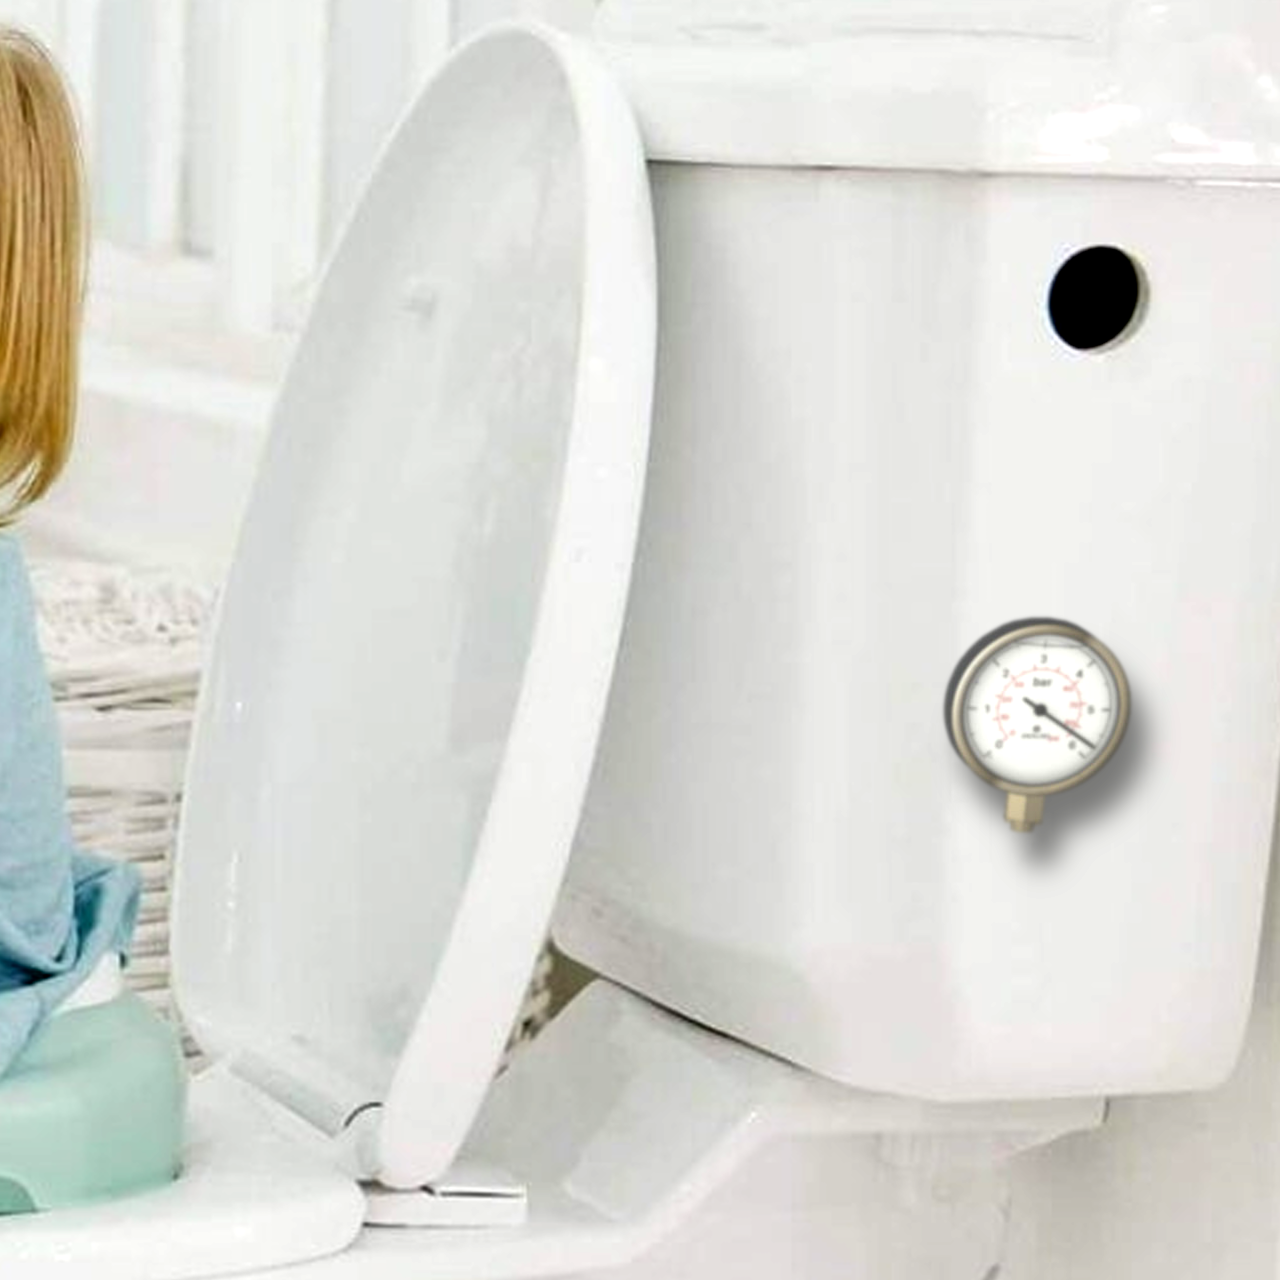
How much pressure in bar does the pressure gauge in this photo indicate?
5.75 bar
